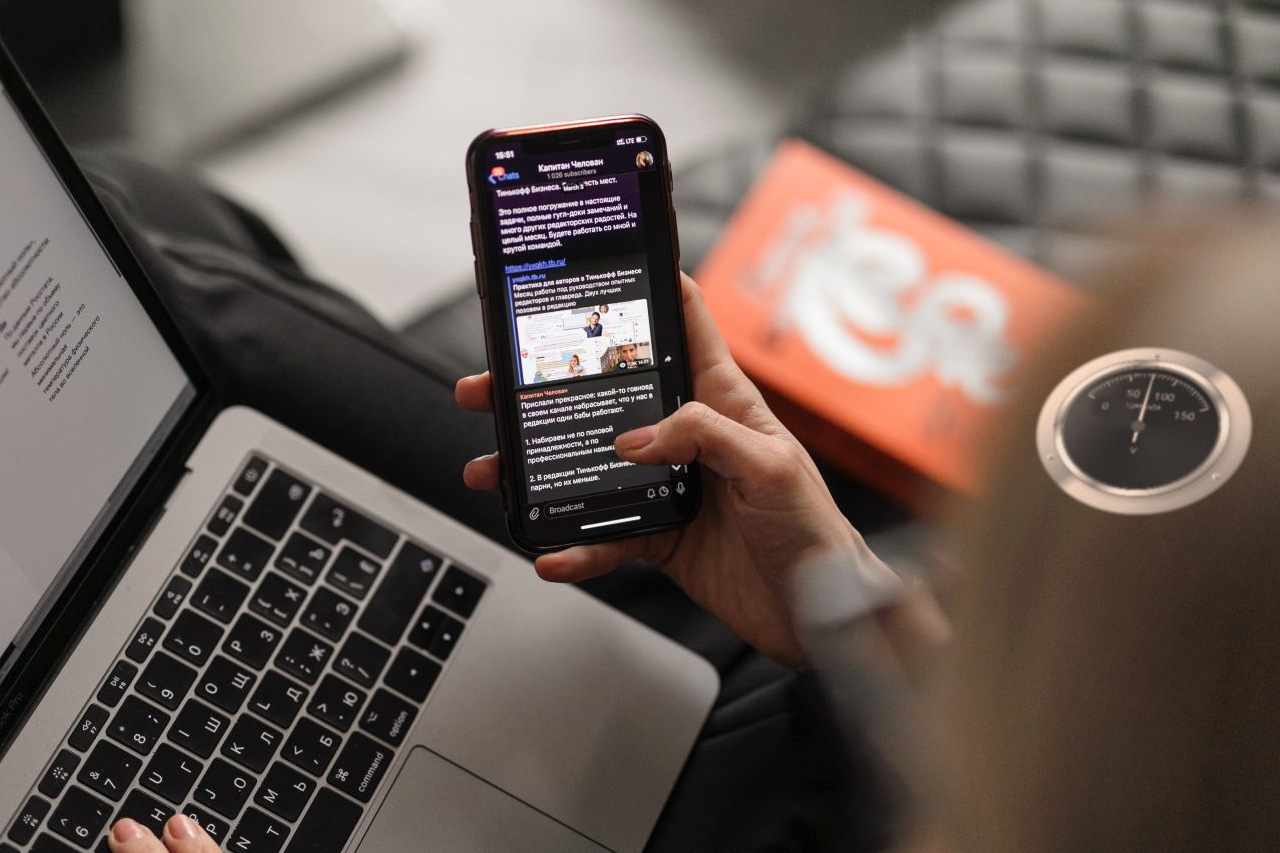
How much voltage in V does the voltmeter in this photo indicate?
75 V
